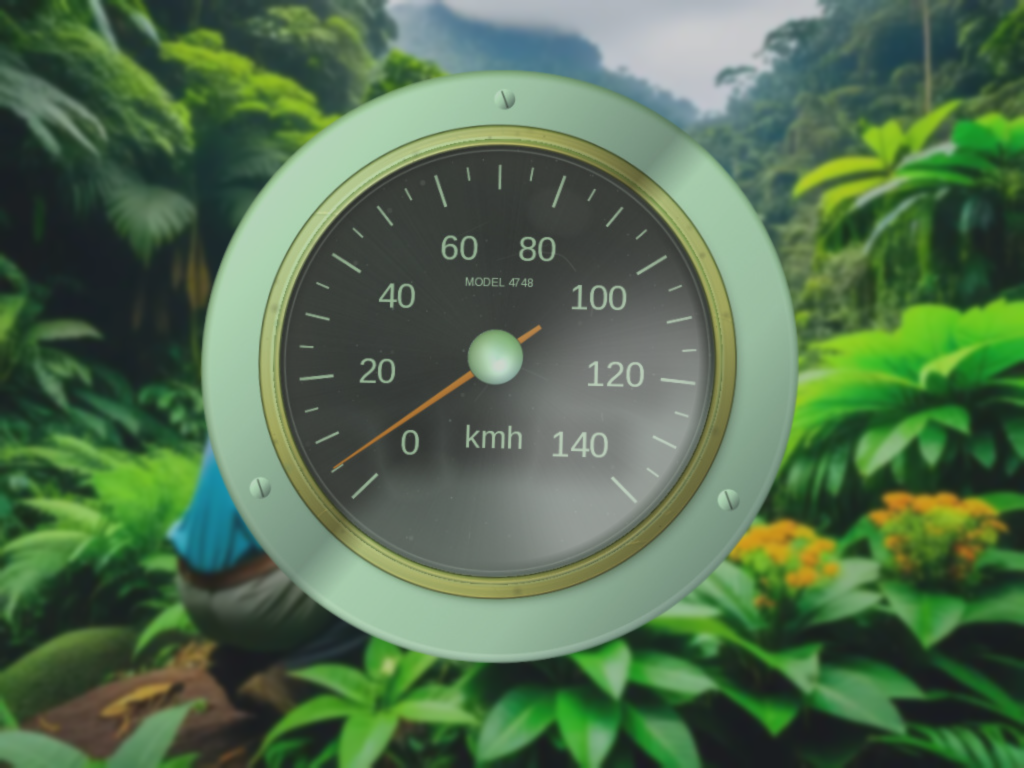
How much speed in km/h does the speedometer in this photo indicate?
5 km/h
